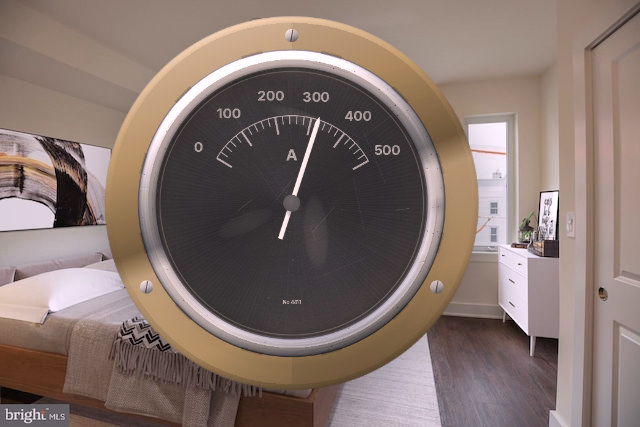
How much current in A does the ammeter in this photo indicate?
320 A
